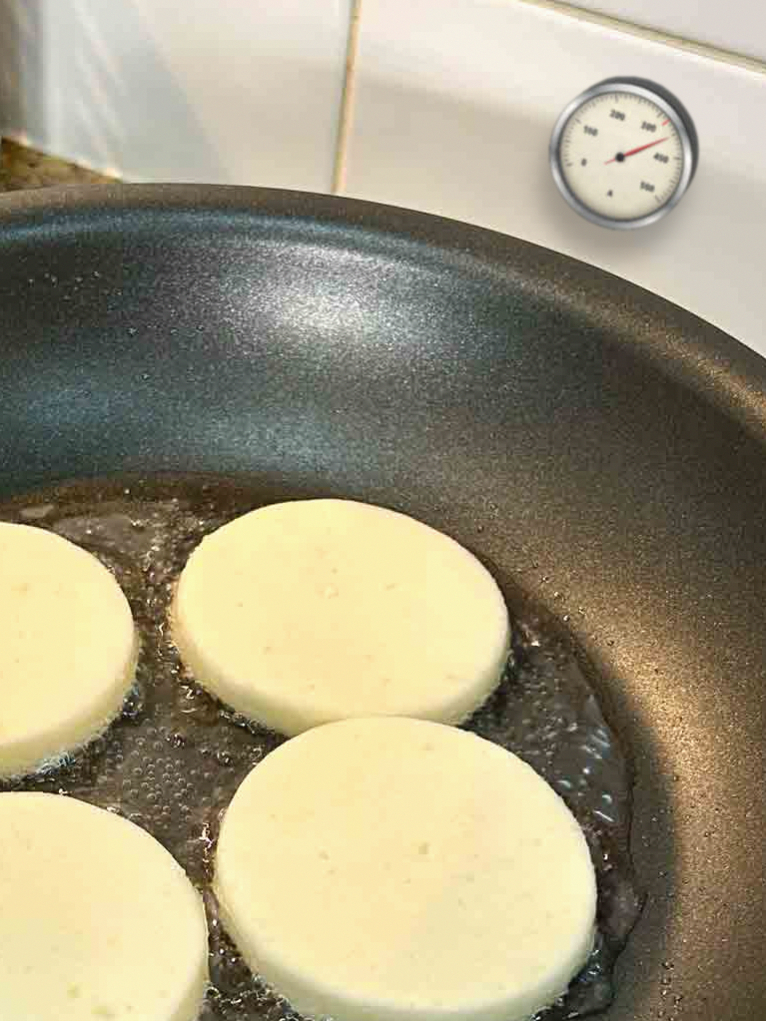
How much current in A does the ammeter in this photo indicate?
350 A
